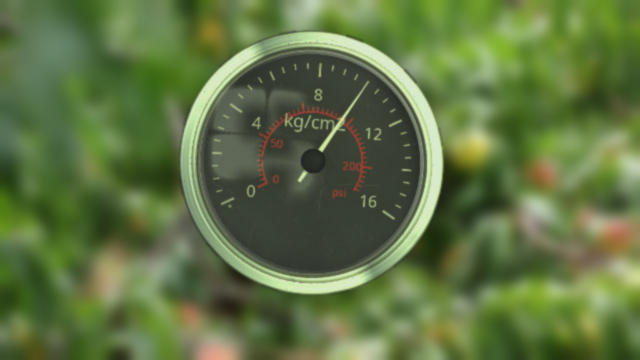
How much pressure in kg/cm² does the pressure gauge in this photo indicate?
10 kg/cm²
